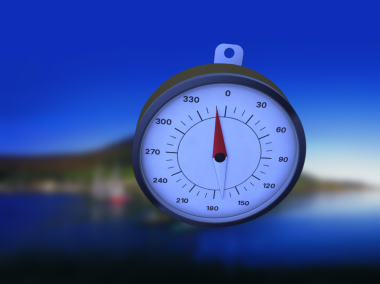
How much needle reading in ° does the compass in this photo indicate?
350 °
